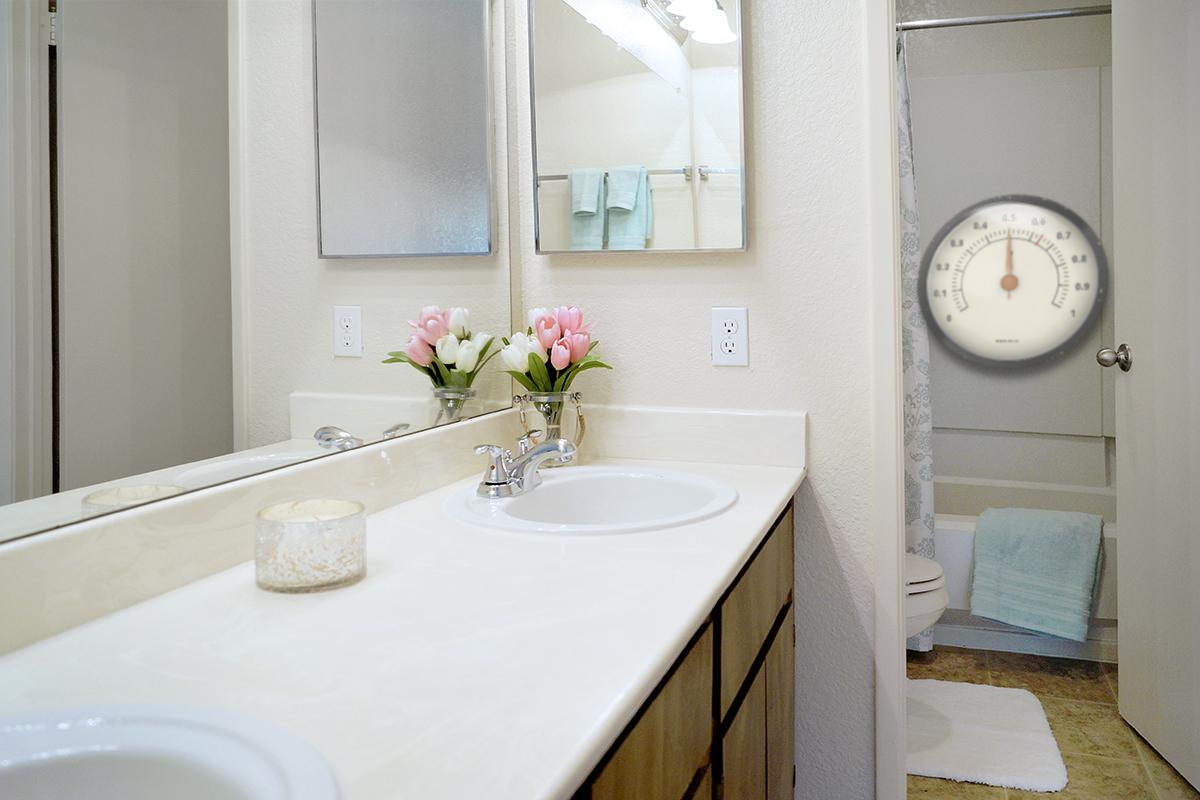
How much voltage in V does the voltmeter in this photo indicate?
0.5 V
